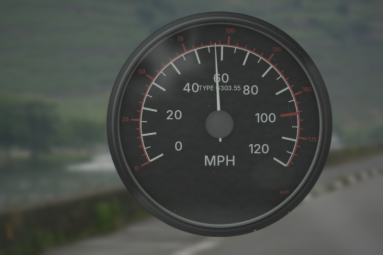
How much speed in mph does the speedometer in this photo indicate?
57.5 mph
